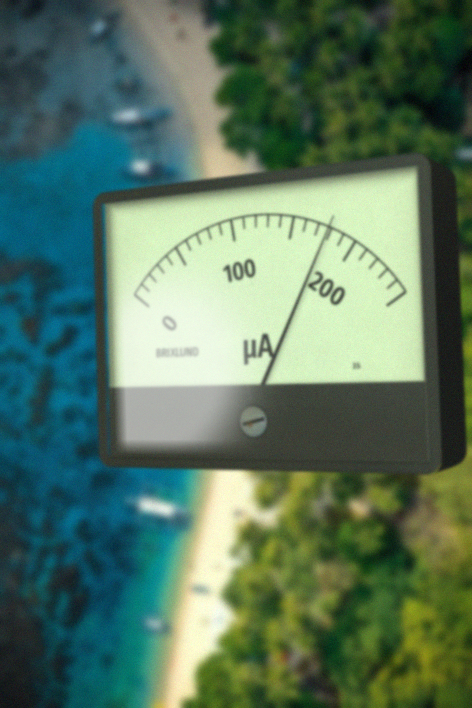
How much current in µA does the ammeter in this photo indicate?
180 µA
